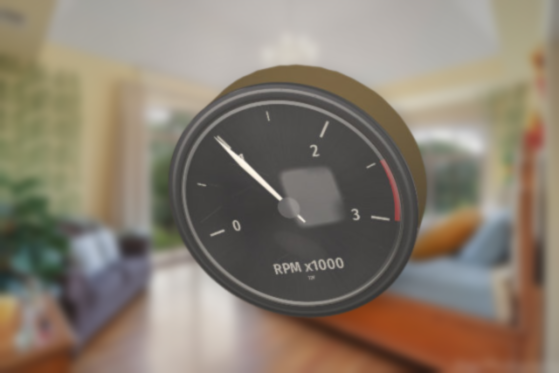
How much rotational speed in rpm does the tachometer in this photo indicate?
1000 rpm
